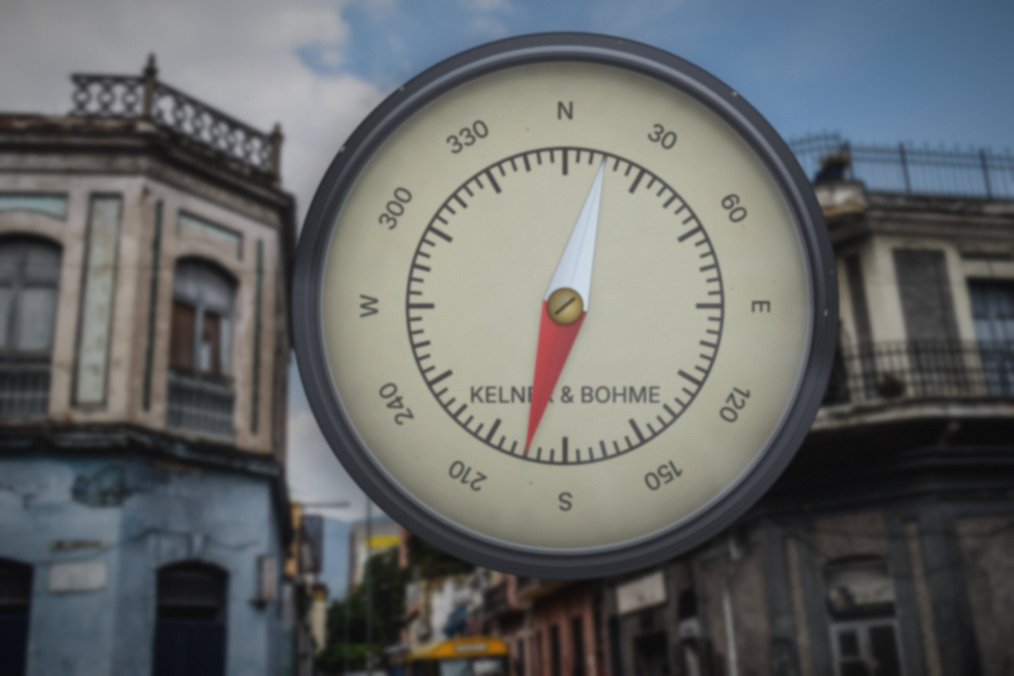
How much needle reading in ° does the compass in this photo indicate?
195 °
